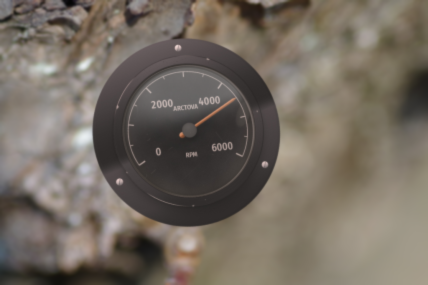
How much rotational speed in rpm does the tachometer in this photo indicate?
4500 rpm
